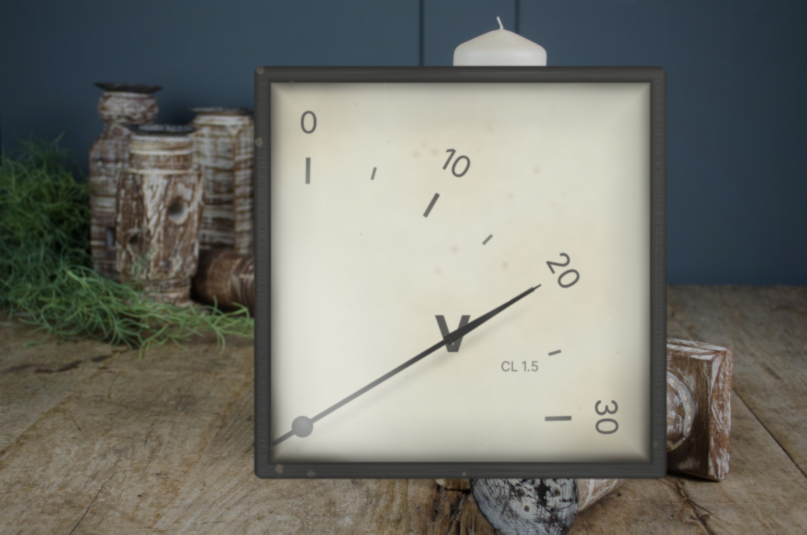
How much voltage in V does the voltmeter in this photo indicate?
20 V
